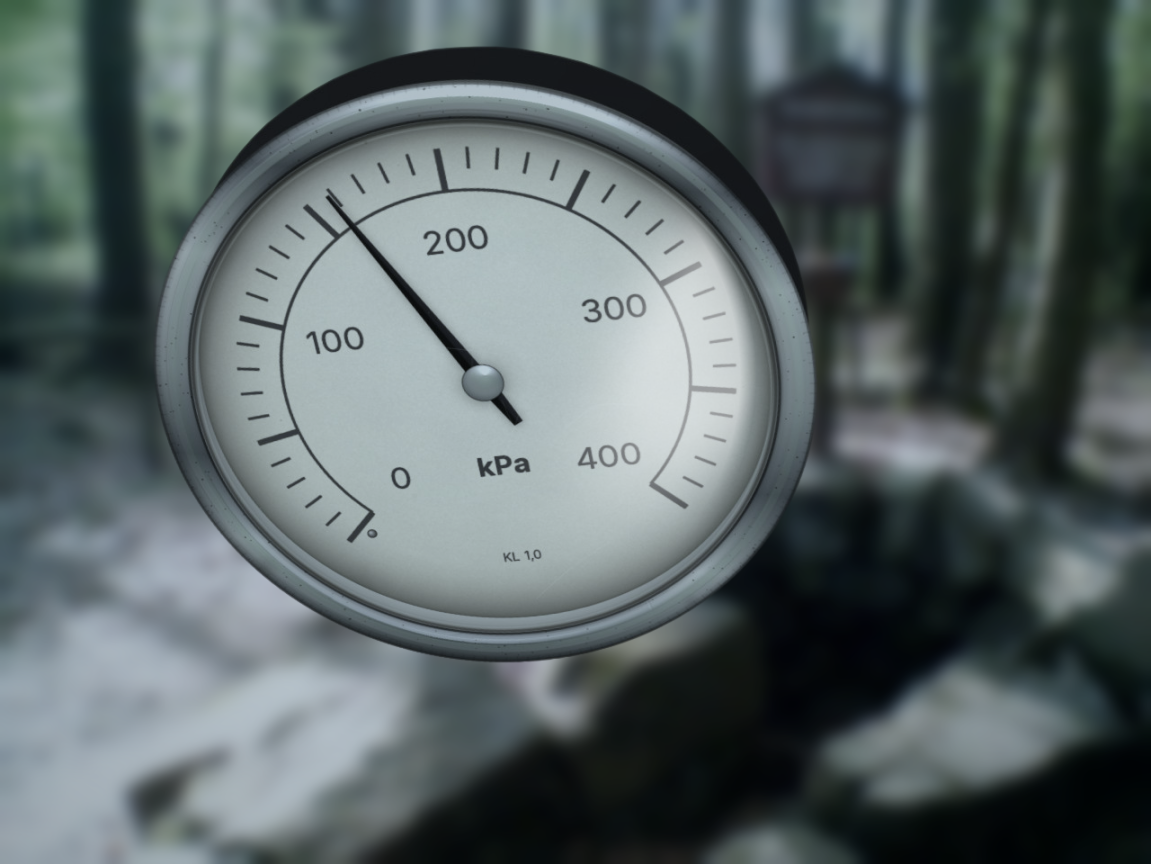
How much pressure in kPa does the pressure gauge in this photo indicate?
160 kPa
